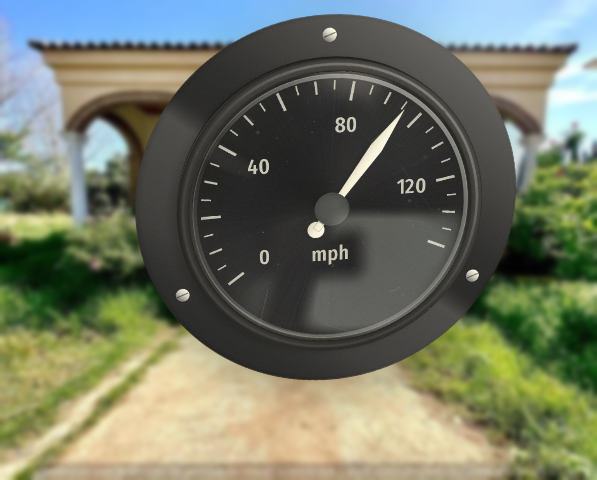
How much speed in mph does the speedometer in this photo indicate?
95 mph
